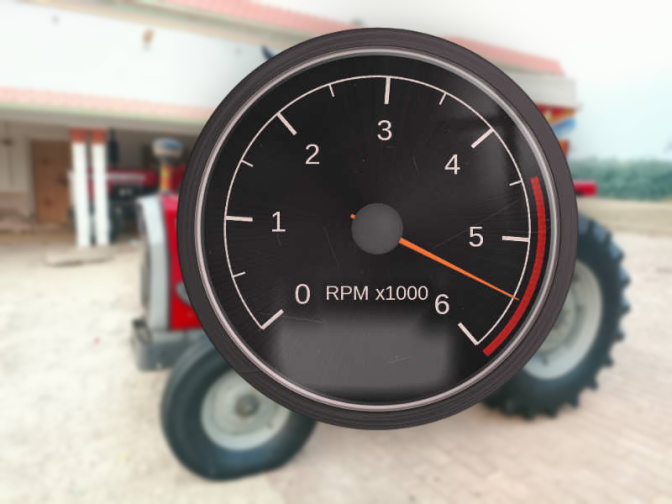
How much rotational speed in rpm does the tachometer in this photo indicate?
5500 rpm
